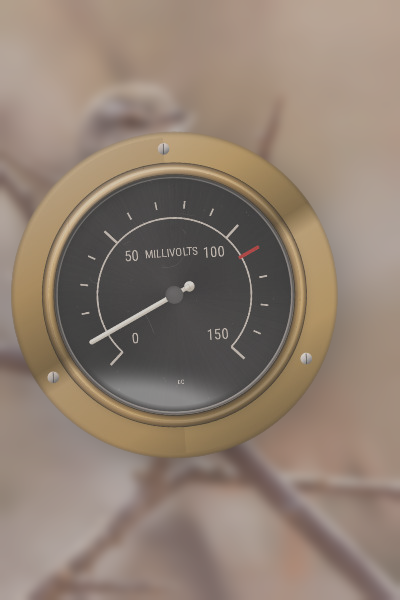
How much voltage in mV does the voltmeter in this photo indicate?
10 mV
